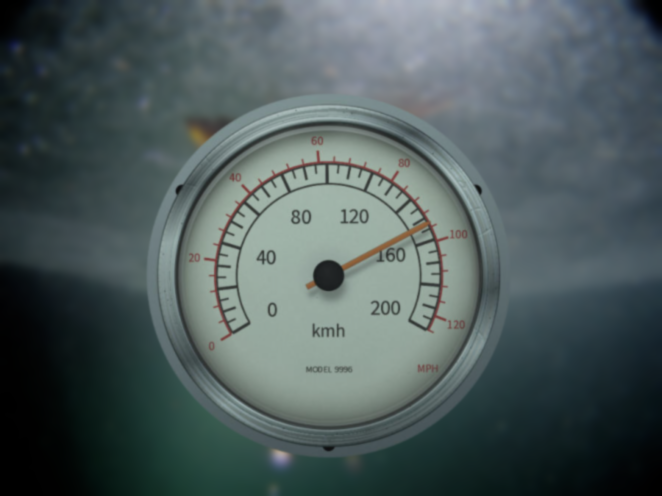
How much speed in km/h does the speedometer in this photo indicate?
152.5 km/h
